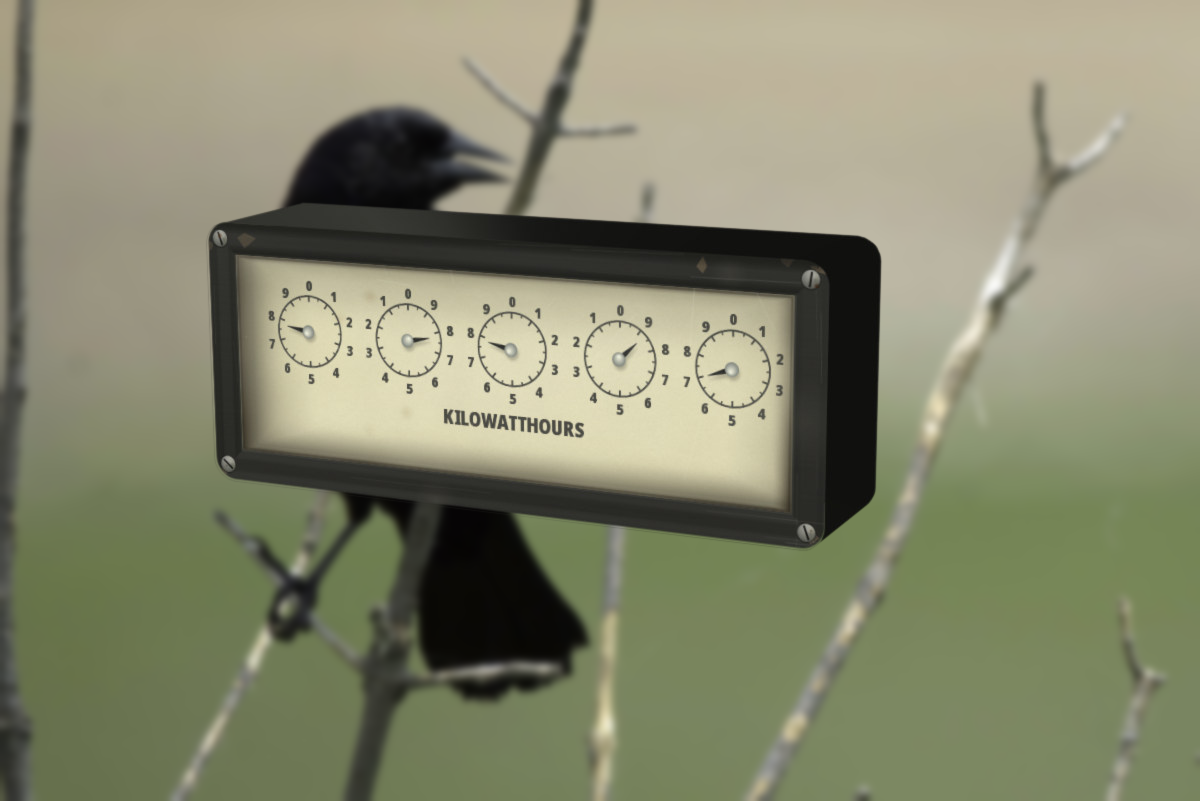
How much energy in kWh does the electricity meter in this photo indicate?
77787 kWh
